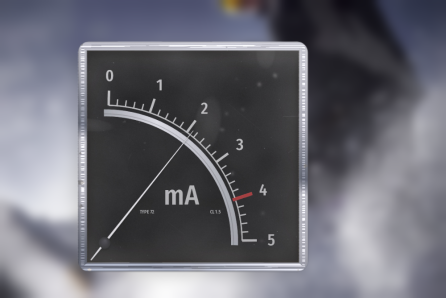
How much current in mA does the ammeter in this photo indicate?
2.1 mA
